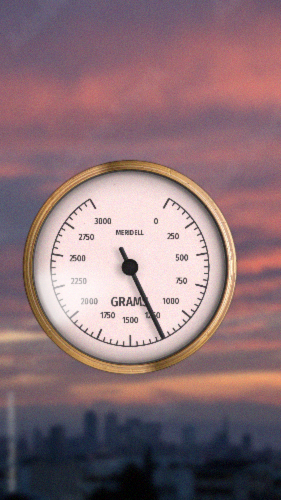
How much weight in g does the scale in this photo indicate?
1250 g
